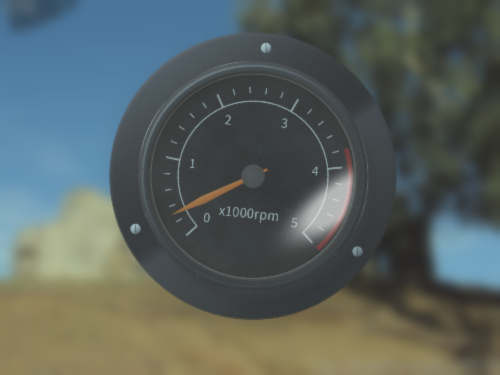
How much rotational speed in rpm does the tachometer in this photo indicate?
300 rpm
